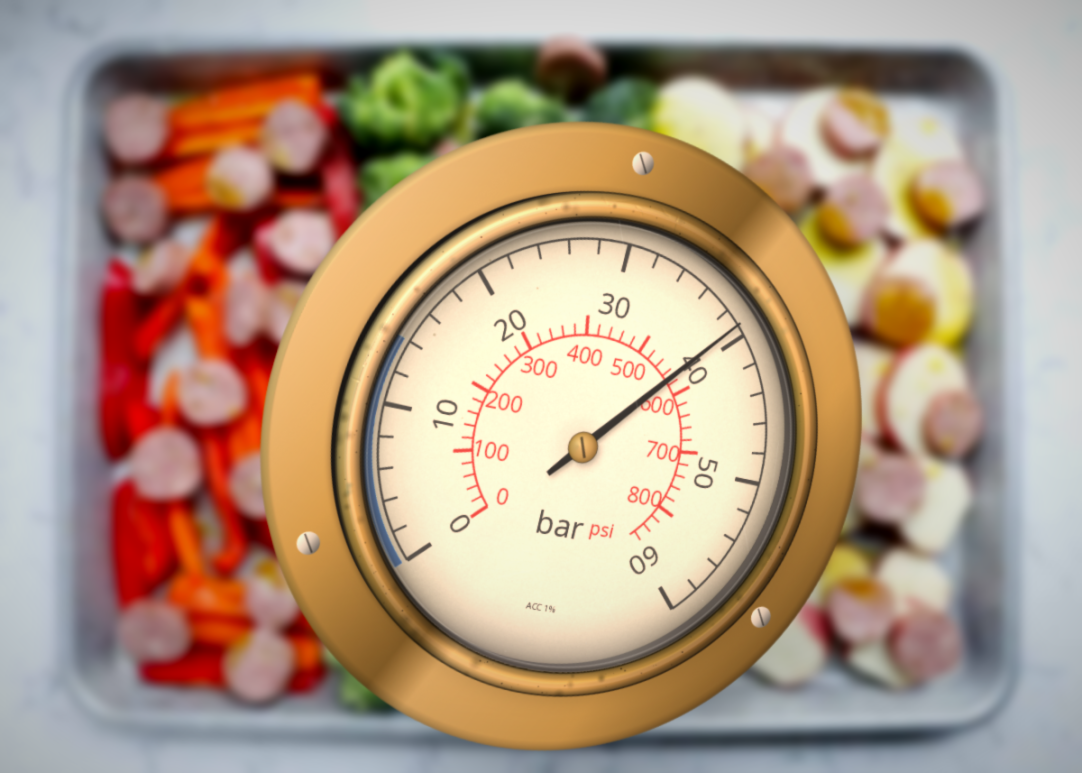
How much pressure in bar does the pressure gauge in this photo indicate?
39 bar
